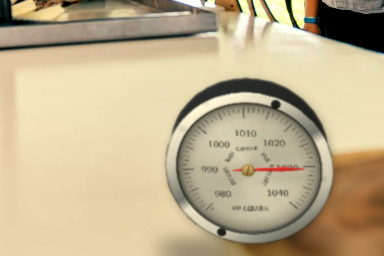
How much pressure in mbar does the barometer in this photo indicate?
1030 mbar
